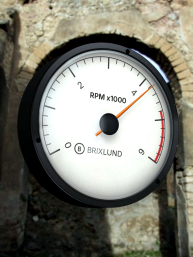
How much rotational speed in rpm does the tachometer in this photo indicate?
4200 rpm
